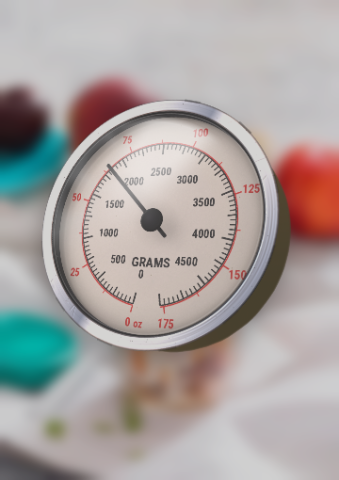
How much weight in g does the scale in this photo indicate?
1850 g
